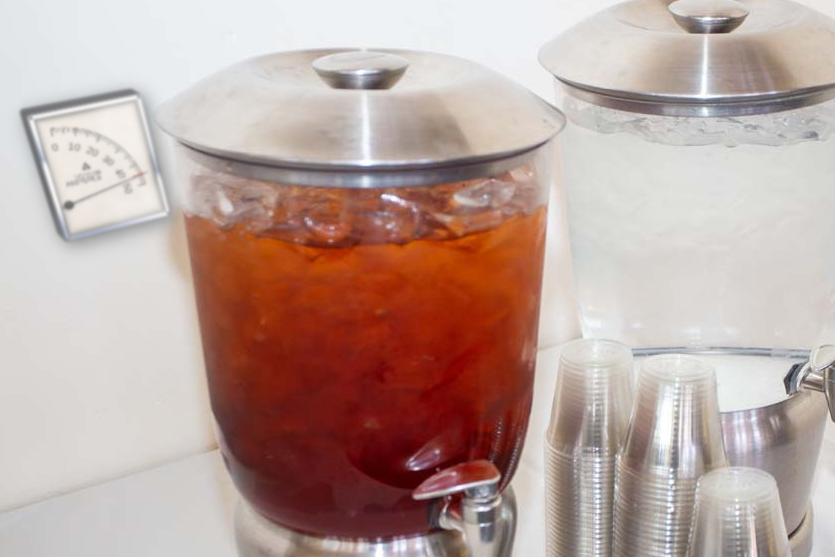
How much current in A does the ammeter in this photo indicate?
45 A
